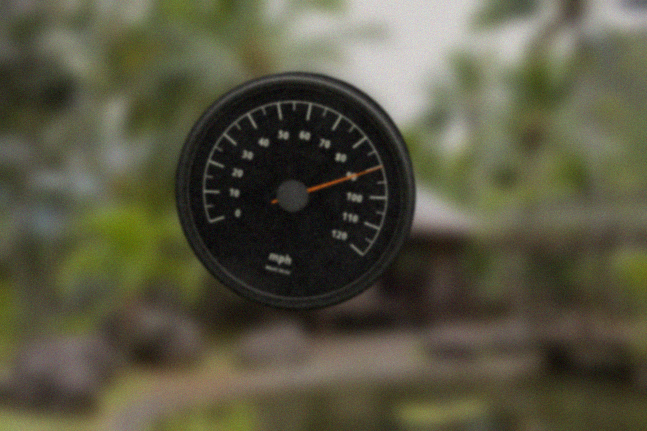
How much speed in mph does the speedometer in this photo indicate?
90 mph
